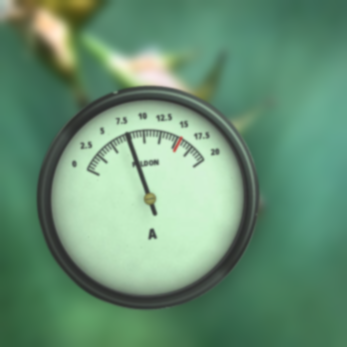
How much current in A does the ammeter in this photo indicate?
7.5 A
